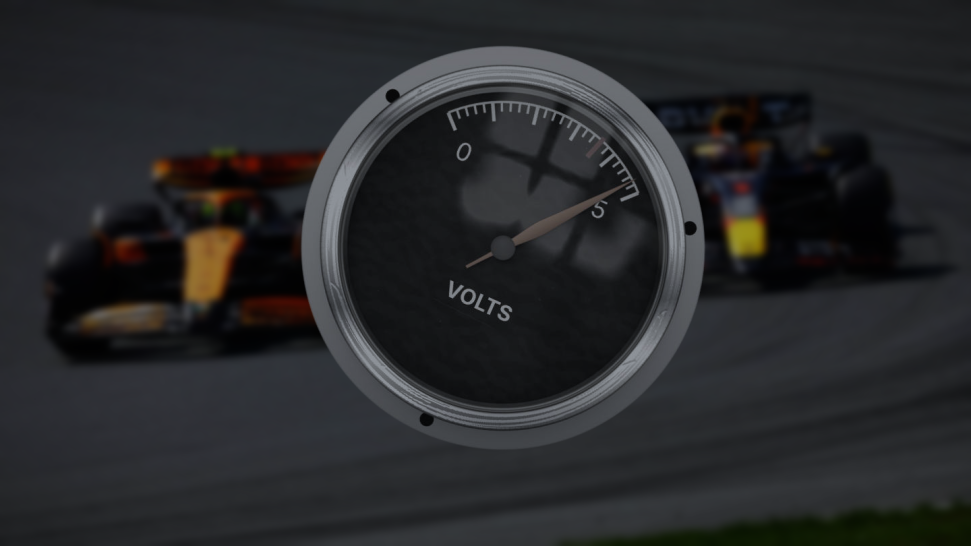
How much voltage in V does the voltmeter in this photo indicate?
4.7 V
